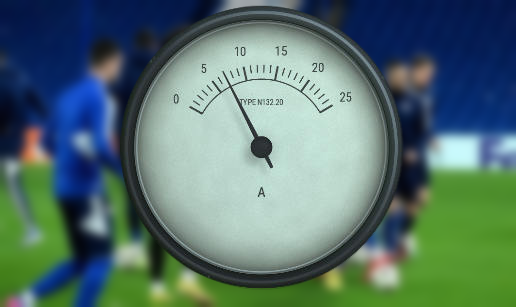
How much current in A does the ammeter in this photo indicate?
7 A
